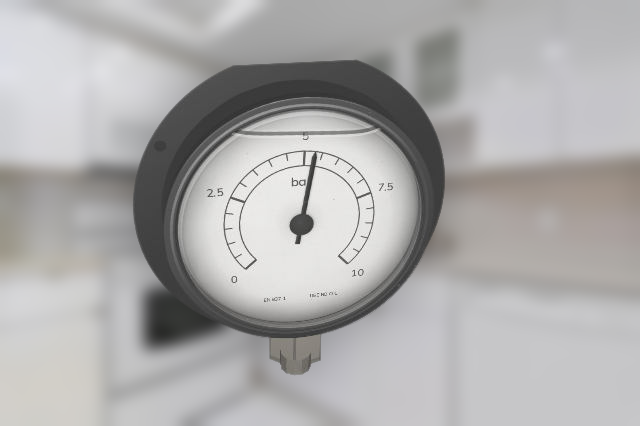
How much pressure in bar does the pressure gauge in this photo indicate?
5.25 bar
